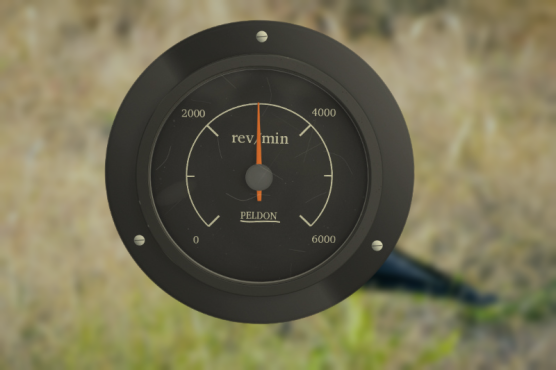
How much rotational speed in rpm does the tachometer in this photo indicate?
3000 rpm
